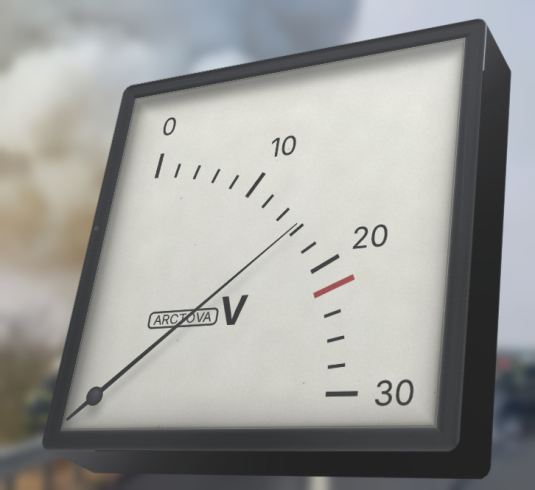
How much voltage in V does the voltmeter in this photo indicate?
16 V
